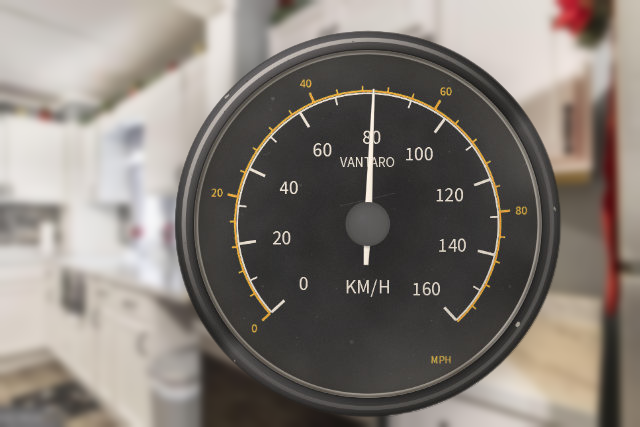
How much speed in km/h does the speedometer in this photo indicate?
80 km/h
